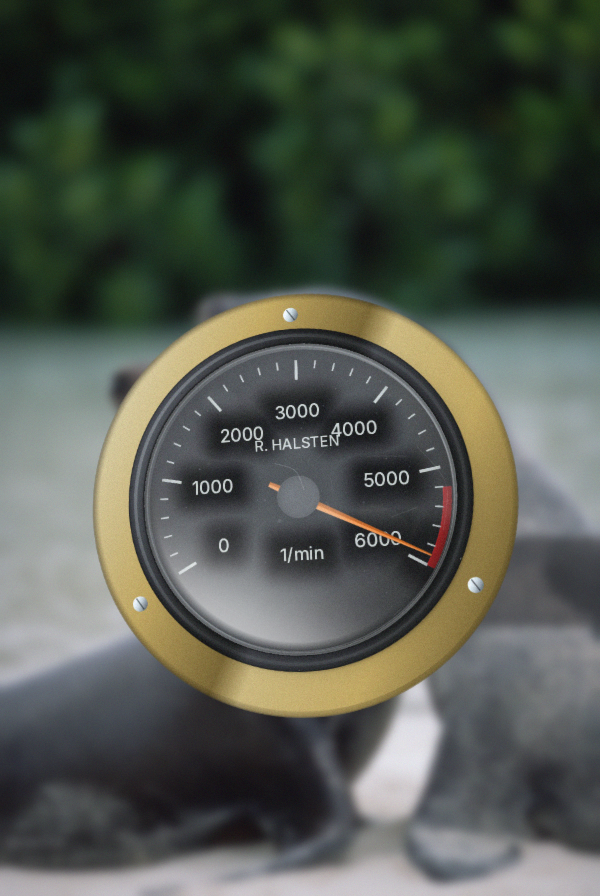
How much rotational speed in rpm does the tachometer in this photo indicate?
5900 rpm
